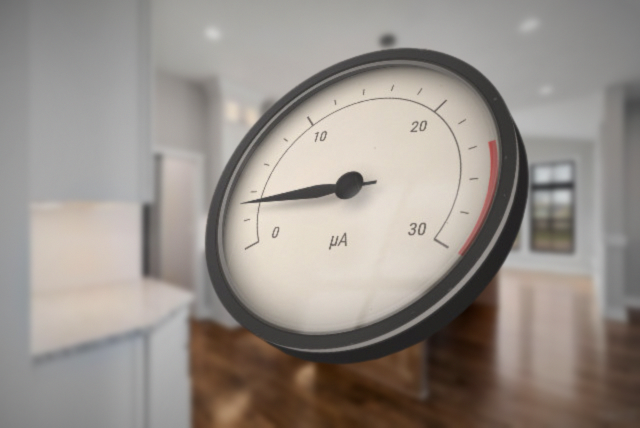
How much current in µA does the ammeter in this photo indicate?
3 µA
